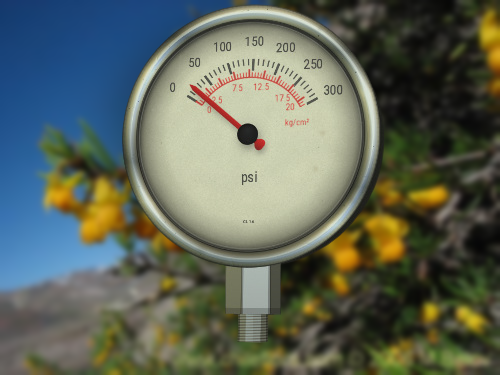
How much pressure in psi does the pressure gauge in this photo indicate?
20 psi
